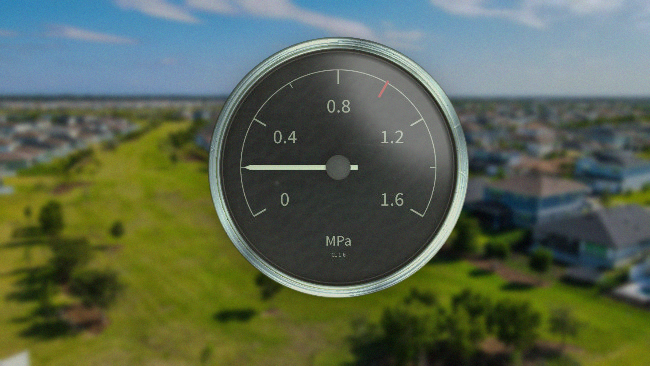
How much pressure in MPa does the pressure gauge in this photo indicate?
0.2 MPa
